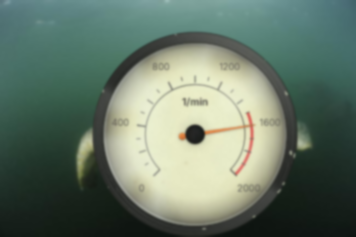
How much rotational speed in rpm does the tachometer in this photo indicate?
1600 rpm
